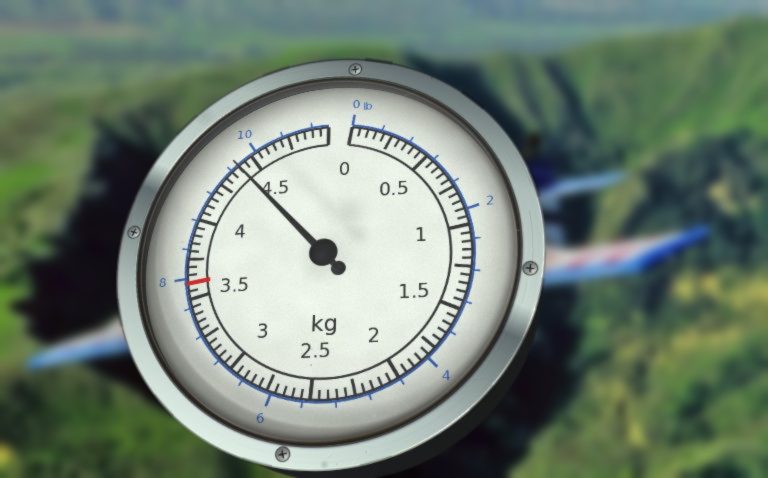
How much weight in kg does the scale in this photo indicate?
4.4 kg
